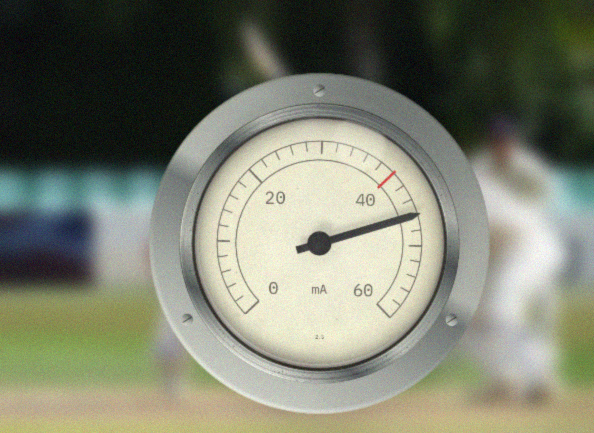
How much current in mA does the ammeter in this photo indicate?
46 mA
